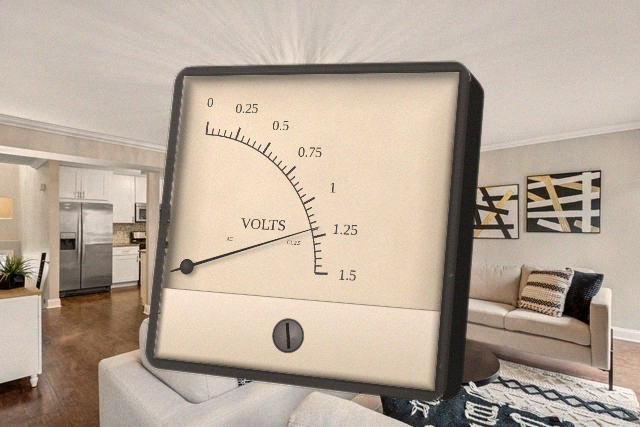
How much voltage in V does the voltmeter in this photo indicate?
1.2 V
